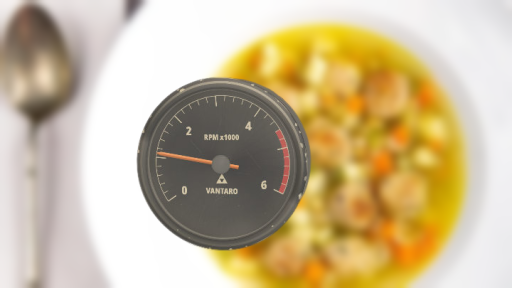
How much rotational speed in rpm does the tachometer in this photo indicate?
1100 rpm
